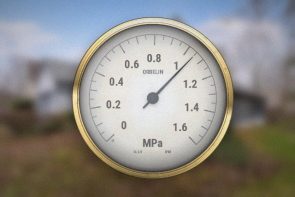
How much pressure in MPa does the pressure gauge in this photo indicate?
1.05 MPa
